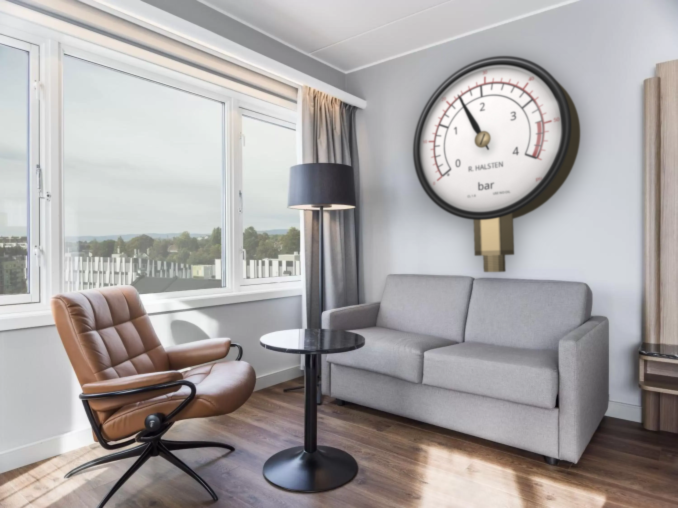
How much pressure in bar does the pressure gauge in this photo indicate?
1.6 bar
